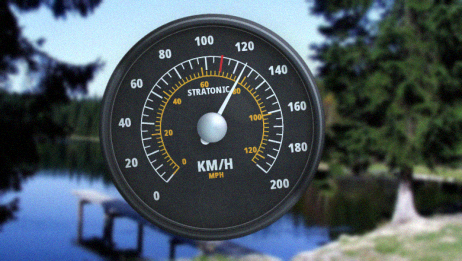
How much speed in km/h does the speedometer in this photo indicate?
125 km/h
